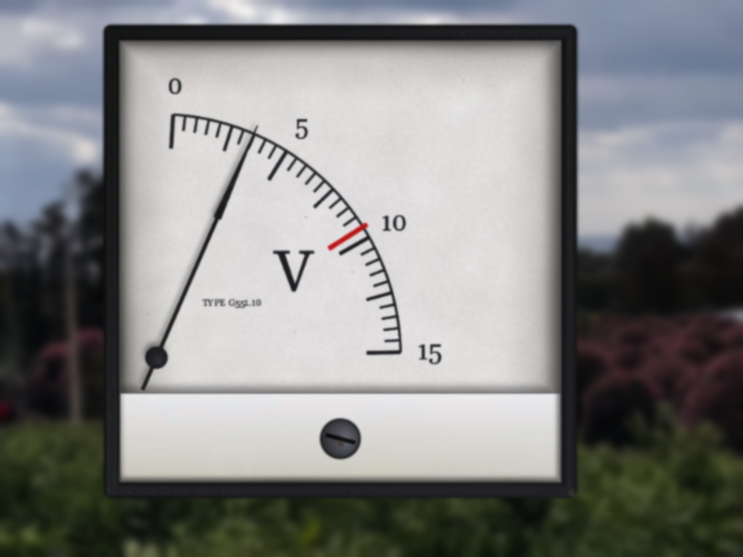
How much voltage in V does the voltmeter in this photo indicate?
3.5 V
